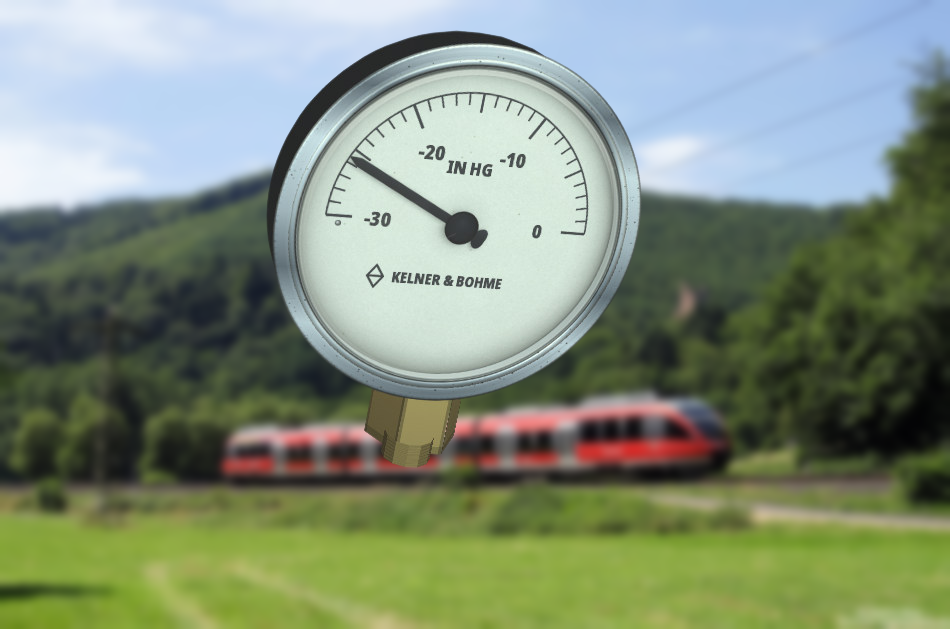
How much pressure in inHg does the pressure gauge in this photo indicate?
-25.5 inHg
